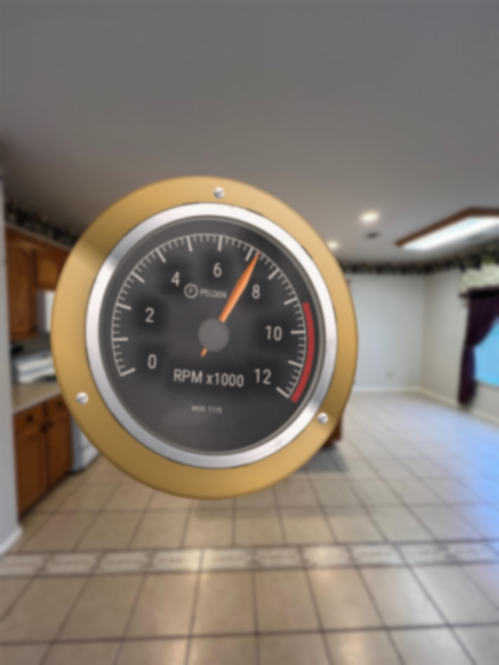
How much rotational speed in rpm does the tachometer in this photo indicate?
7200 rpm
